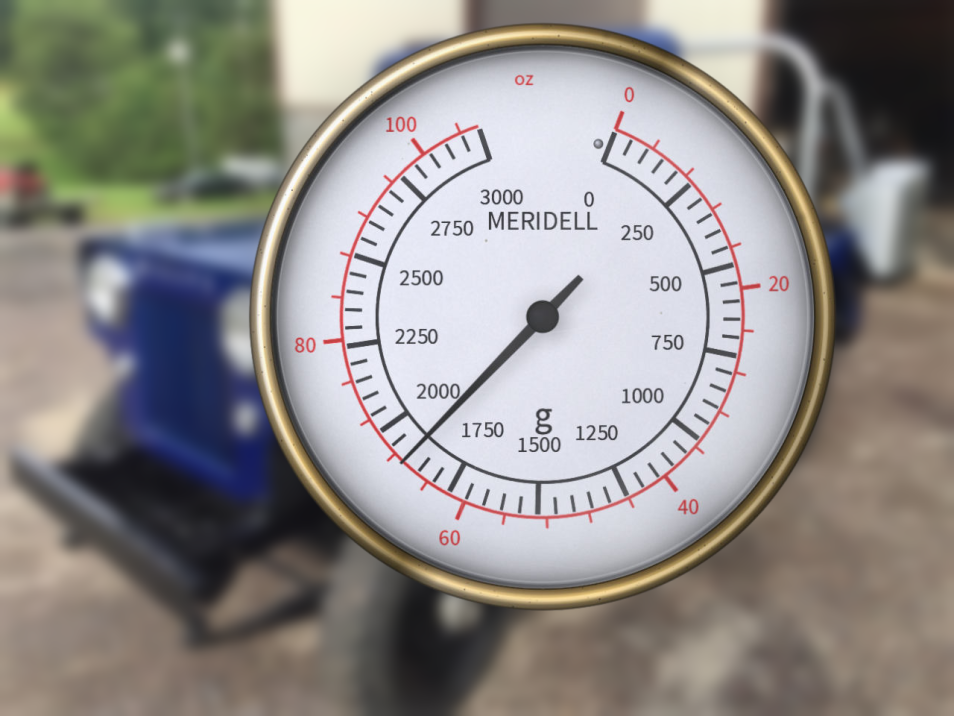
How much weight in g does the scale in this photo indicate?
1900 g
